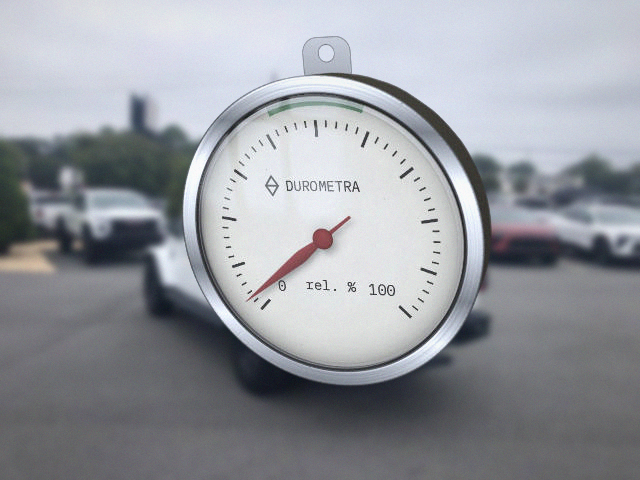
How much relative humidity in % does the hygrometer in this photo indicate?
3 %
